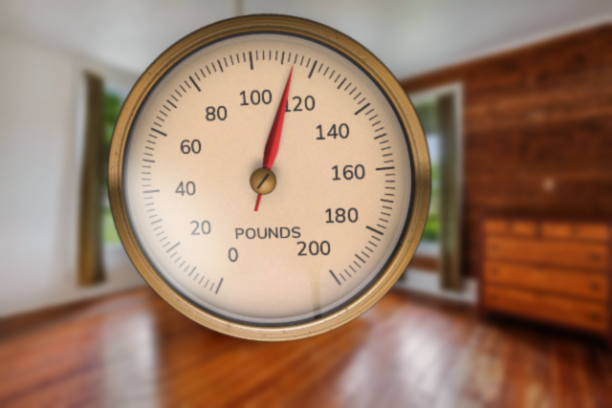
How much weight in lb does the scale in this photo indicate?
114 lb
